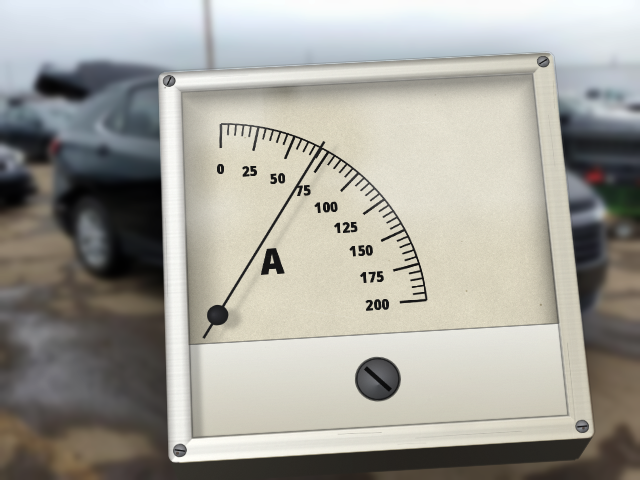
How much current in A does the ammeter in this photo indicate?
70 A
